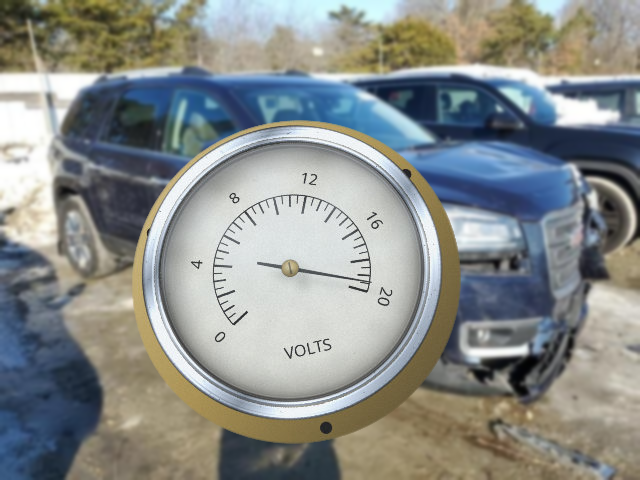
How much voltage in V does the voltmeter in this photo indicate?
19.5 V
